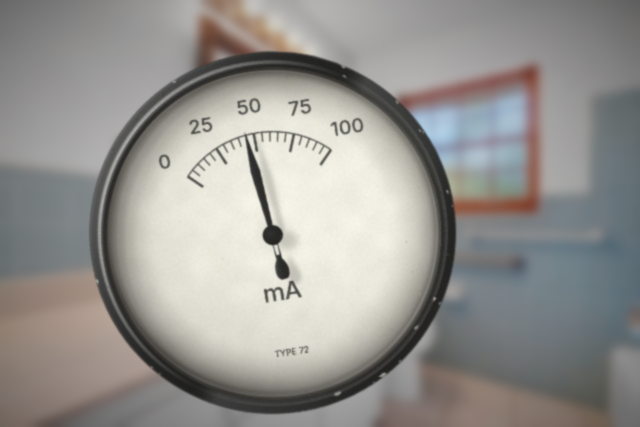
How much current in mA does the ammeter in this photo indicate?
45 mA
